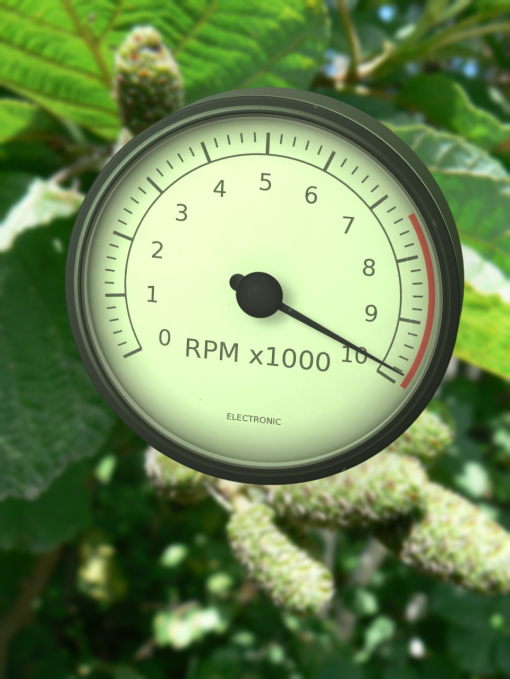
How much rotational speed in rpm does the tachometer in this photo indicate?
9800 rpm
